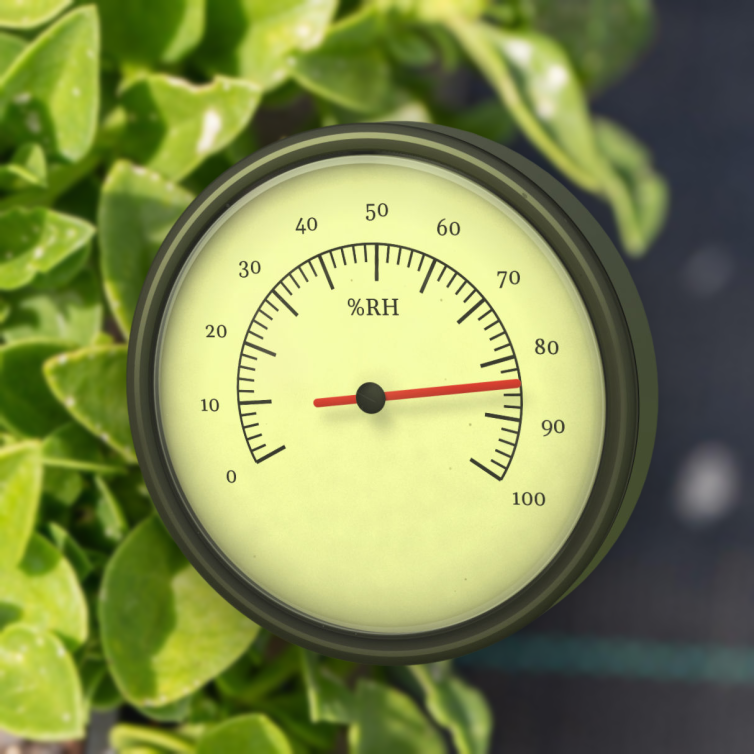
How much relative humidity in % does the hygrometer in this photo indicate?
84 %
